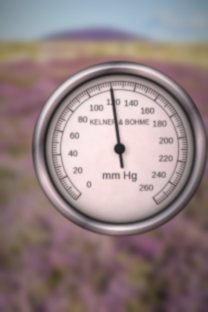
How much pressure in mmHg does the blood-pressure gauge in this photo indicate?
120 mmHg
